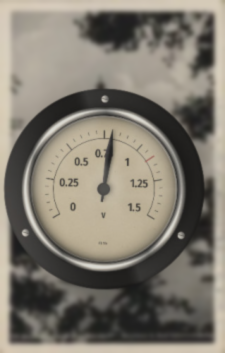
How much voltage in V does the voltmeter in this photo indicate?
0.8 V
